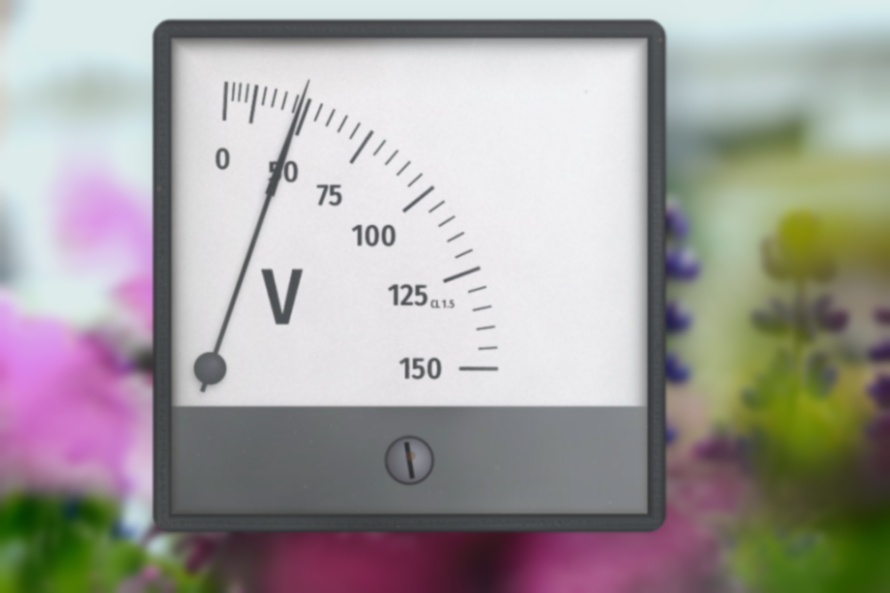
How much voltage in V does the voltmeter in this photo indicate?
47.5 V
